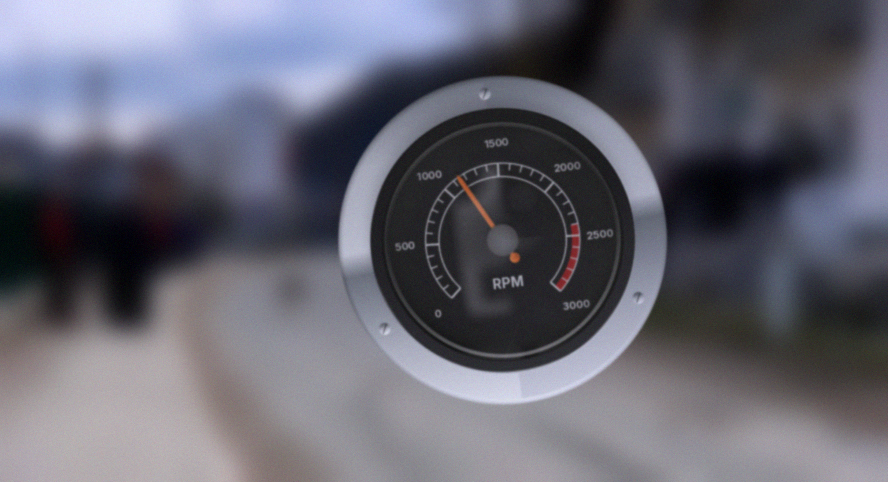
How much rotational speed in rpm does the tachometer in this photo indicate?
1150 rpm
